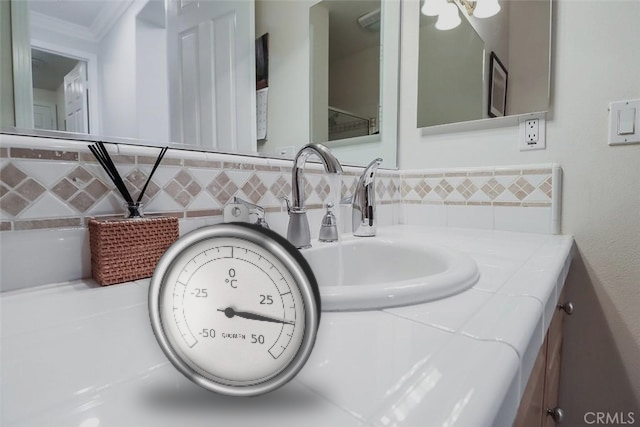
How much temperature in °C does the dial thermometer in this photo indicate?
35 °C
